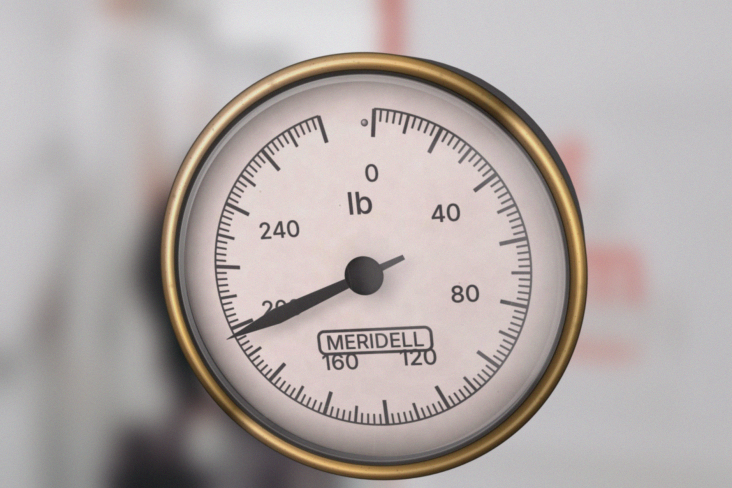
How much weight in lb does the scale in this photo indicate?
198 lb
